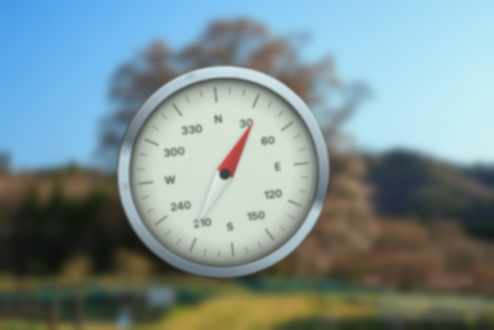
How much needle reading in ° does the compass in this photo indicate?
35 °
